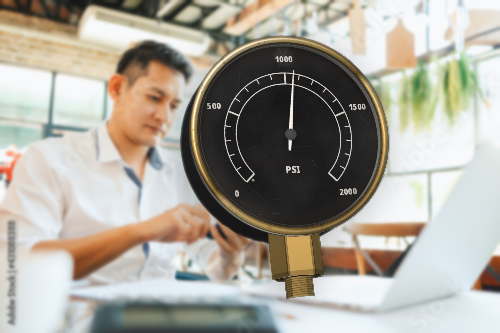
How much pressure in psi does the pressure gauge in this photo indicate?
1050 psi
